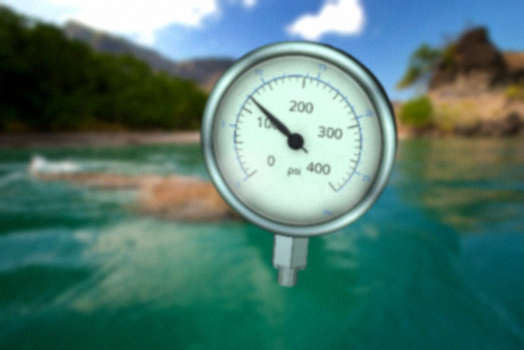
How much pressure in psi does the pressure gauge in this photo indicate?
120 psi
